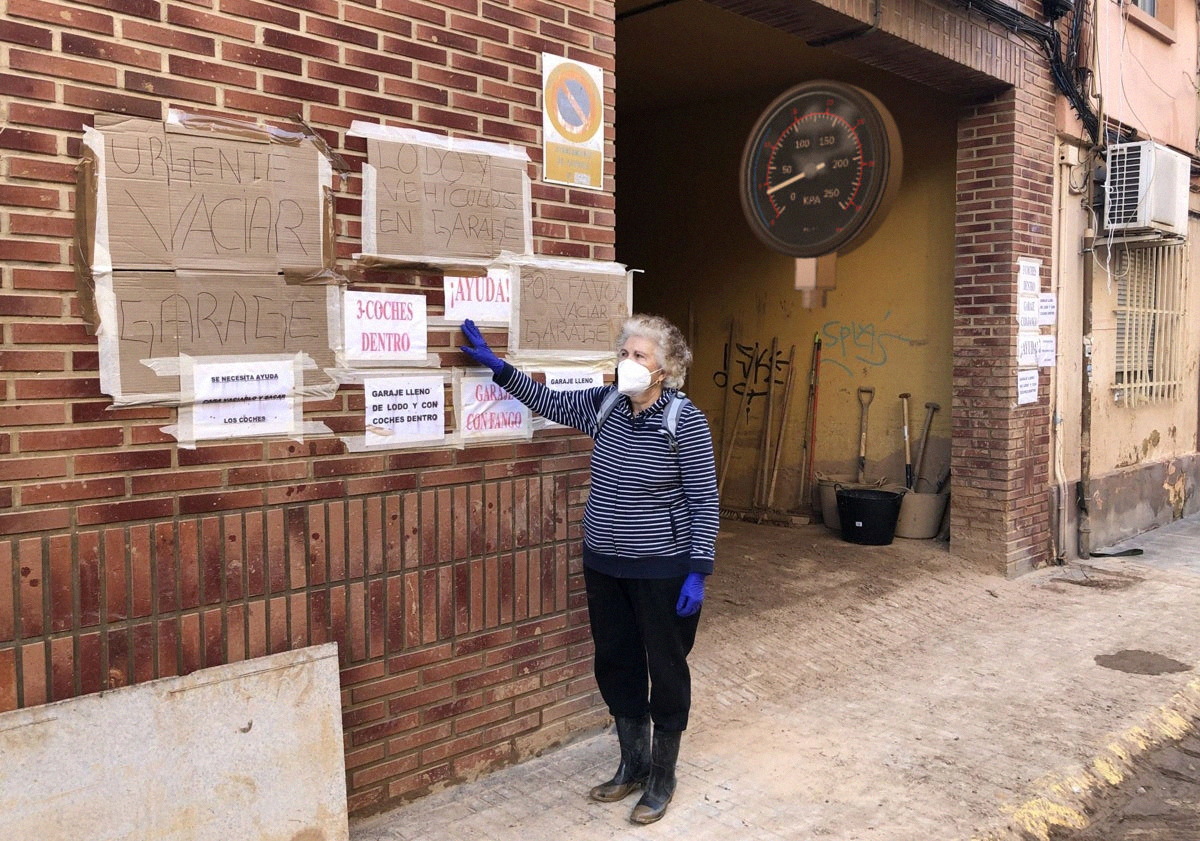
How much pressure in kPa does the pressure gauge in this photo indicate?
25 kPa
